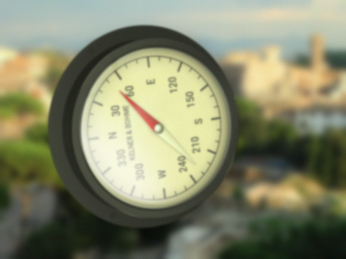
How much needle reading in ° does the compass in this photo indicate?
50 °
